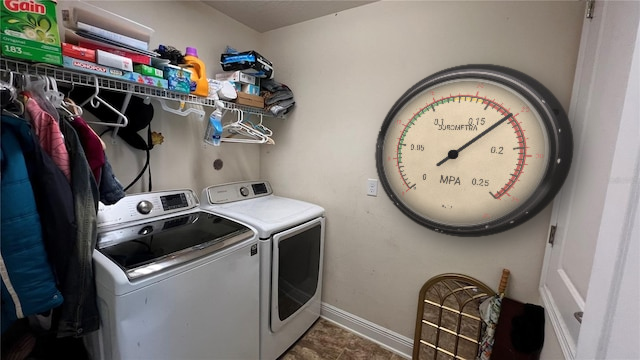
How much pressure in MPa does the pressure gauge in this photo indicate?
0.17 MPa
